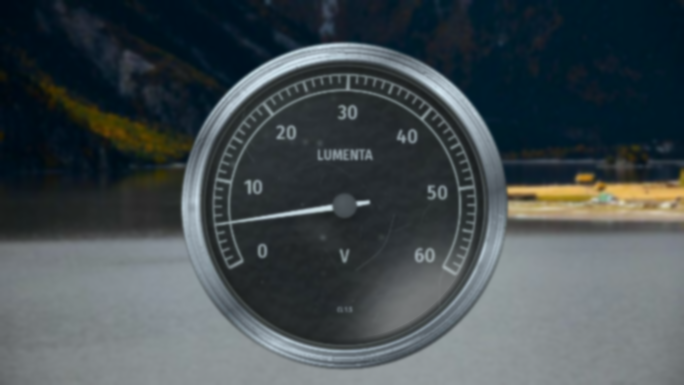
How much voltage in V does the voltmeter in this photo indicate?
5 V
